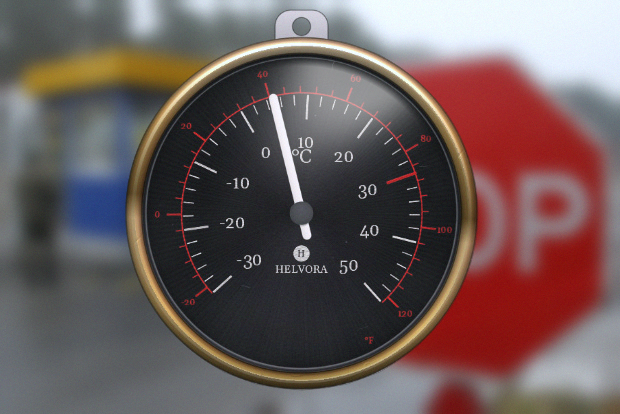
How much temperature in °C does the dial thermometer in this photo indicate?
5 °C
